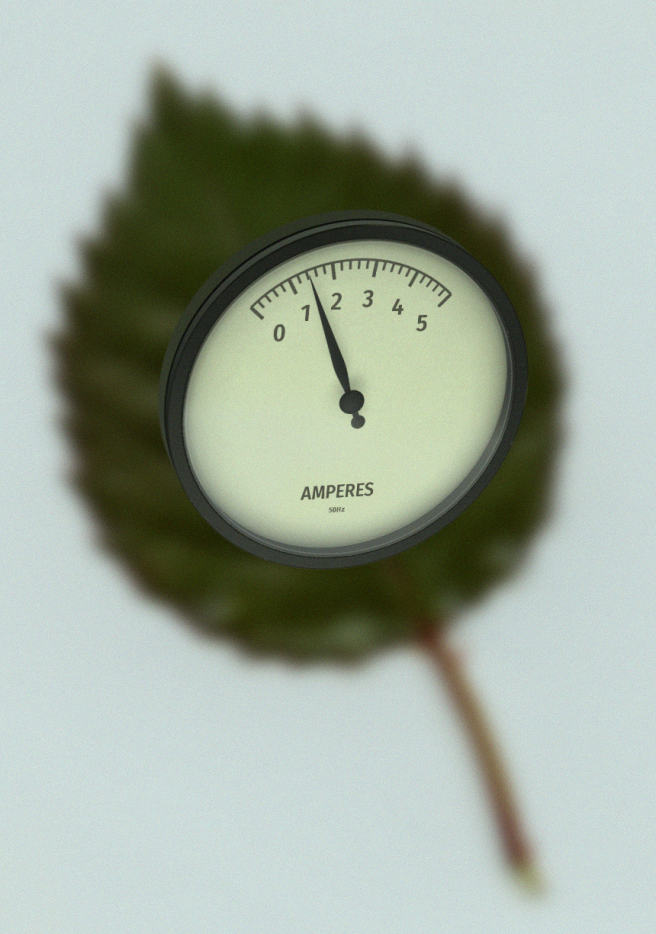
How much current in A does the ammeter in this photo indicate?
1.4 A
